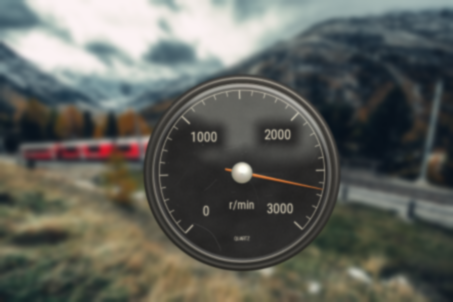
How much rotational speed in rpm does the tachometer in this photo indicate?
2650 rpm
